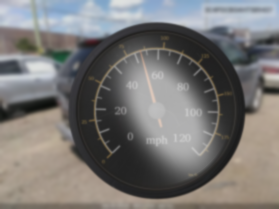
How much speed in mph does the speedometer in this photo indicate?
52.5 mph
